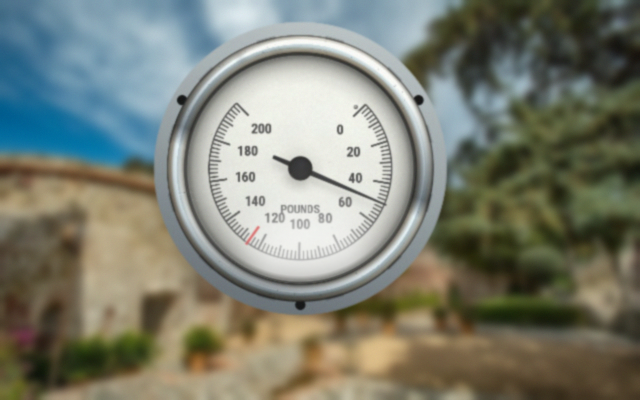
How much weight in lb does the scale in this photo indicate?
50 lb
